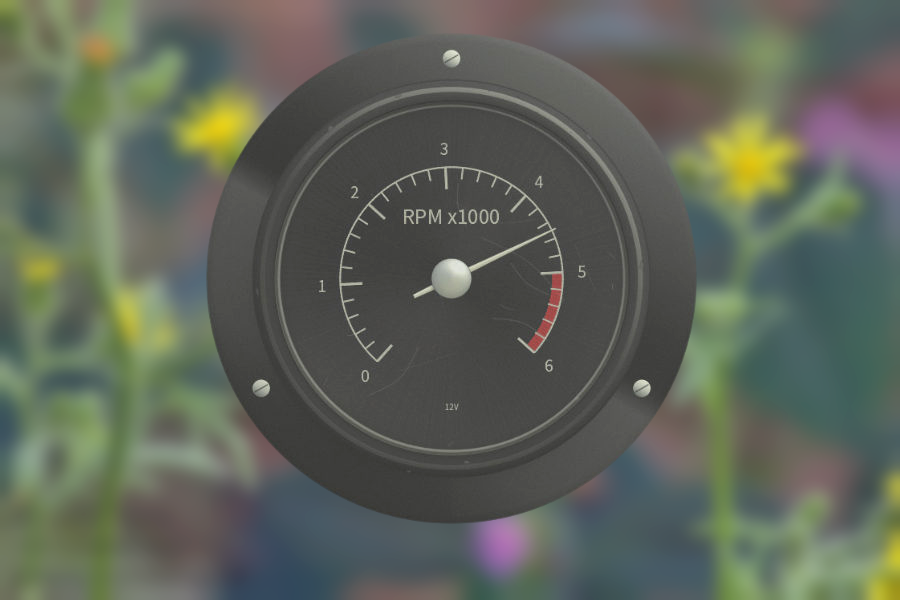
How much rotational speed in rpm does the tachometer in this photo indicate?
4500 rpm
